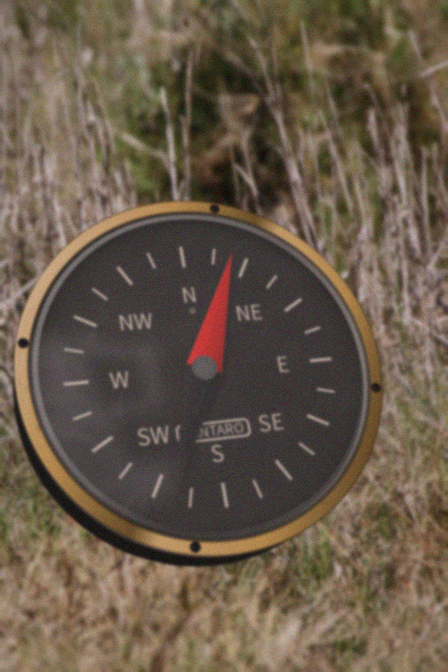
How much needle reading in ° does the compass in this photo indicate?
22.5 °
